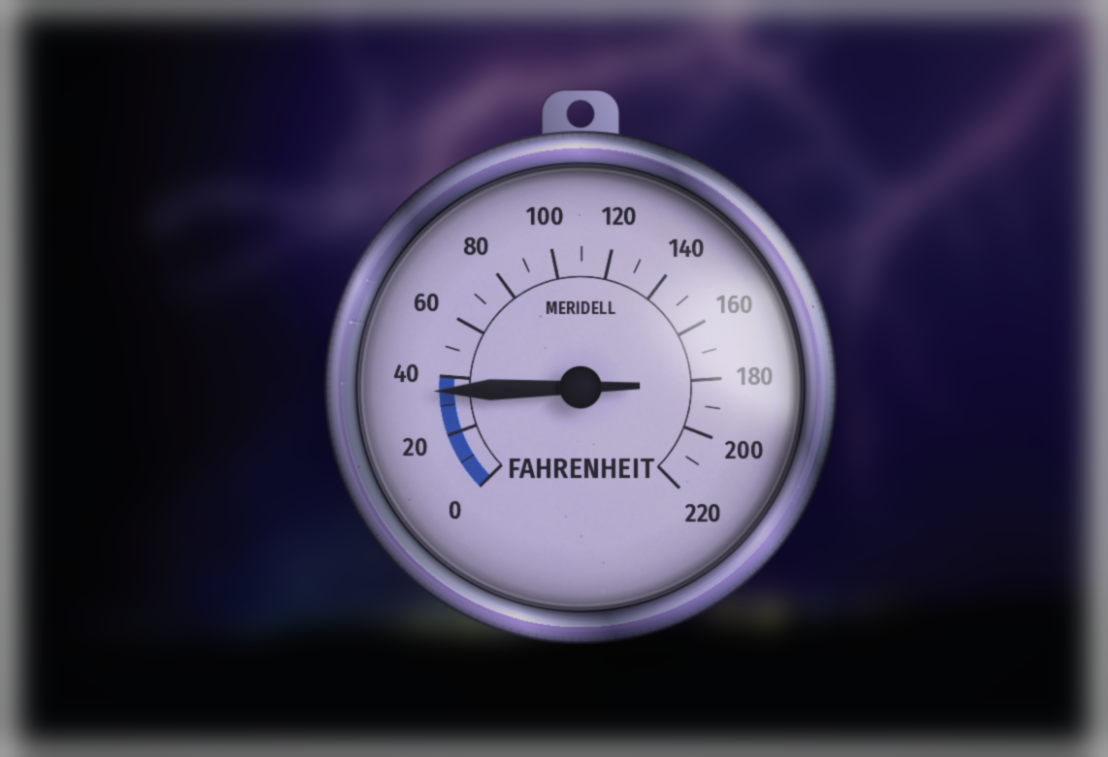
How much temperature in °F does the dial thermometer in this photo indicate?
35 °F
